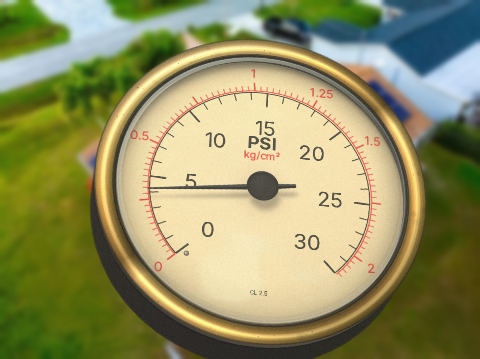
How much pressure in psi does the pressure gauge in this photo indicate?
4 psi
